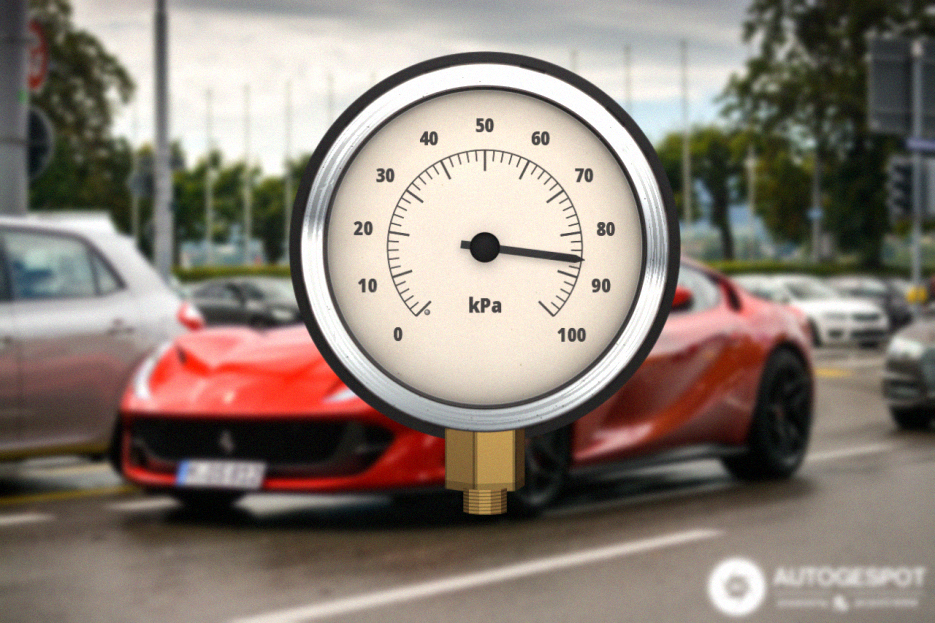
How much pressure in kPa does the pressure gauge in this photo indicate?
86 kPa
